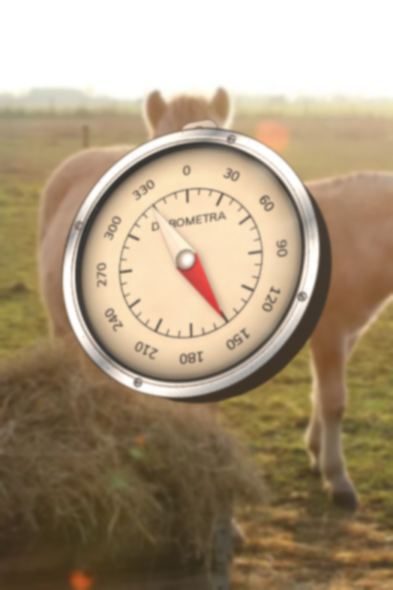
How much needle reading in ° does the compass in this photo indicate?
150 °
